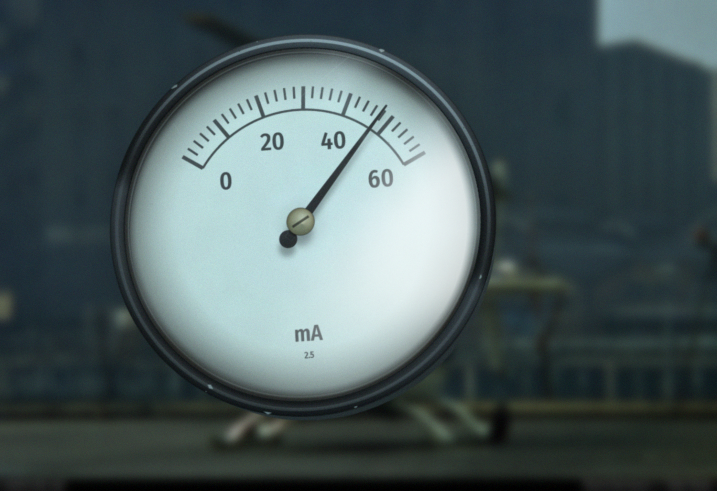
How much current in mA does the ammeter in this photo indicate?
48 mA
